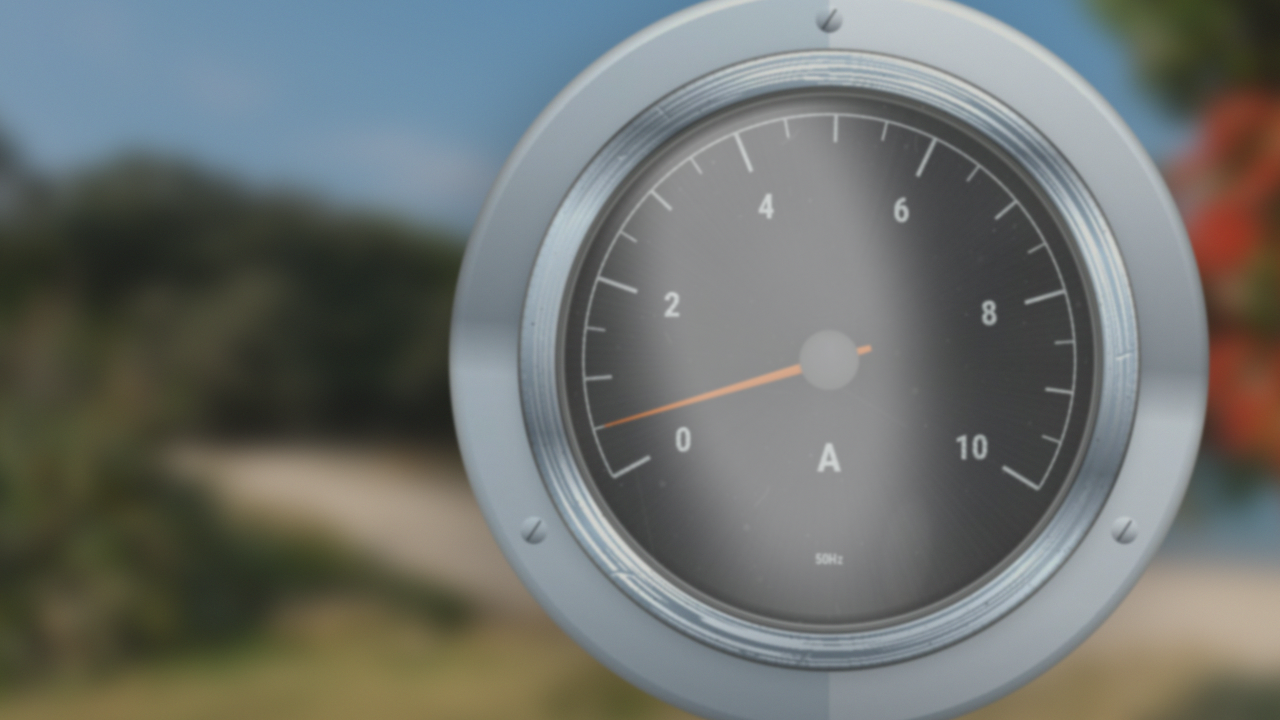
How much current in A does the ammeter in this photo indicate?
0.5 A
